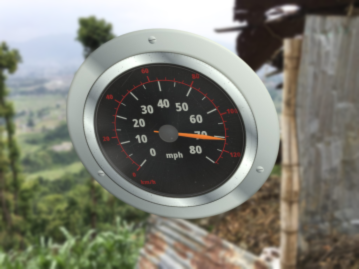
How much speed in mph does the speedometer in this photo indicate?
70 mph
